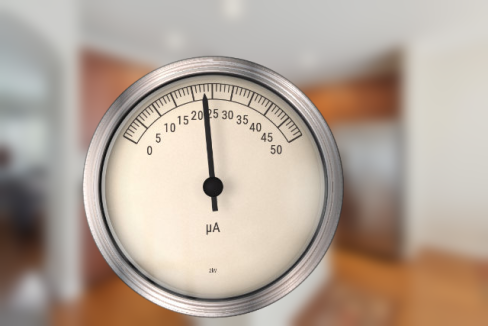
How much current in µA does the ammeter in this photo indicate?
23 µA
